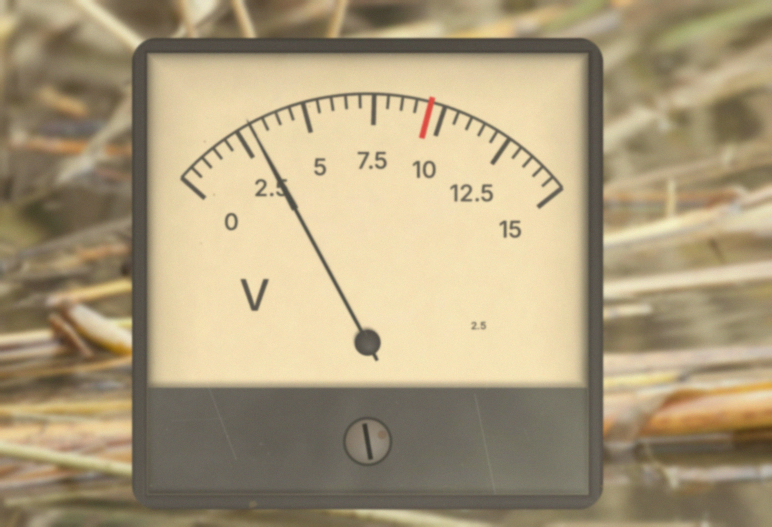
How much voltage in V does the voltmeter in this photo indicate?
3 V
